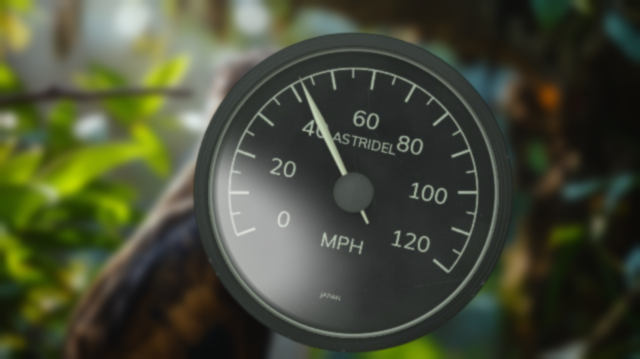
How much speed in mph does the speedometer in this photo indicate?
42.5 mph
